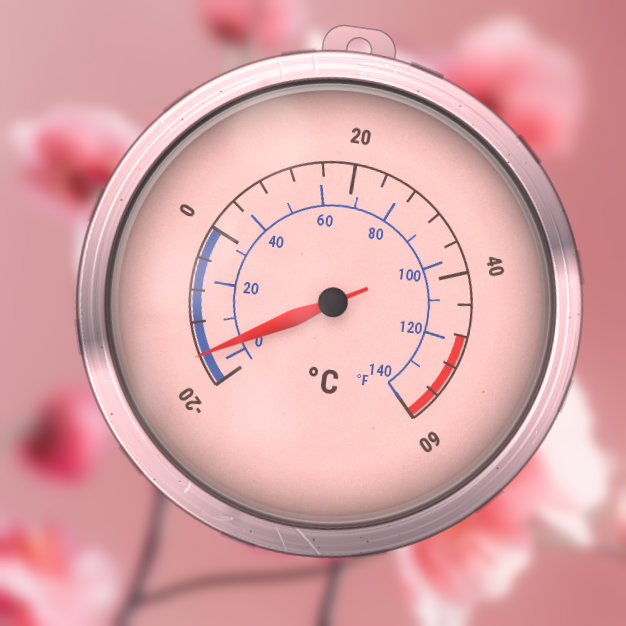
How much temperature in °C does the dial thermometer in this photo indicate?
-16 °C
